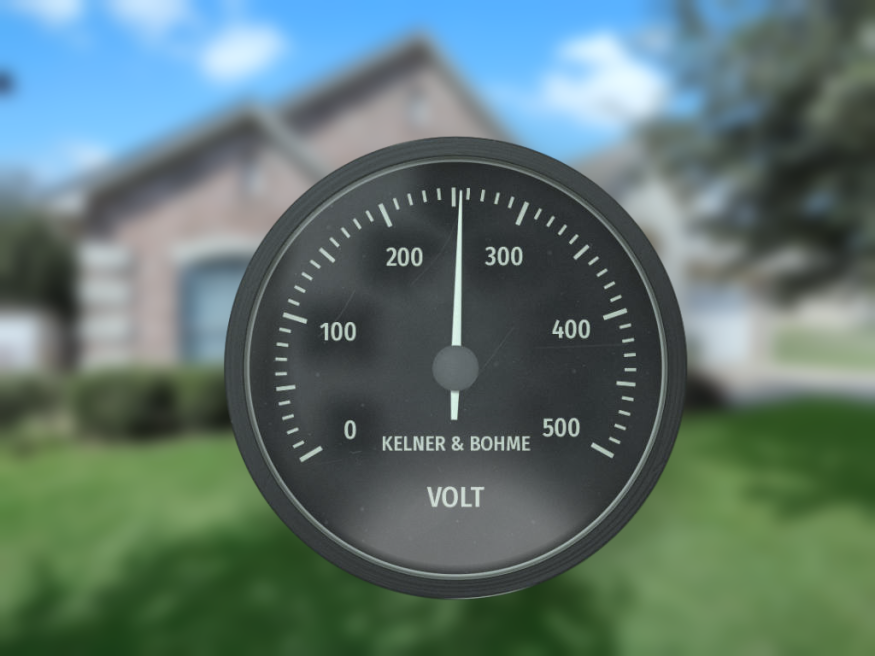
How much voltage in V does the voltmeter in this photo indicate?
255 V
